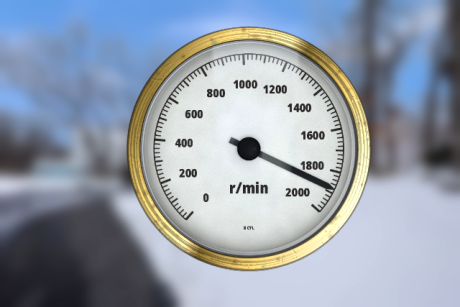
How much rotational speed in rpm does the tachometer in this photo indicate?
1880 rpm
